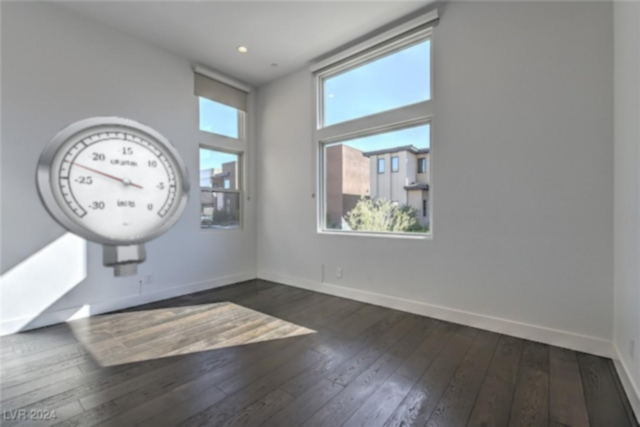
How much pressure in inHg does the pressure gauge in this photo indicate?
-23 inHg
